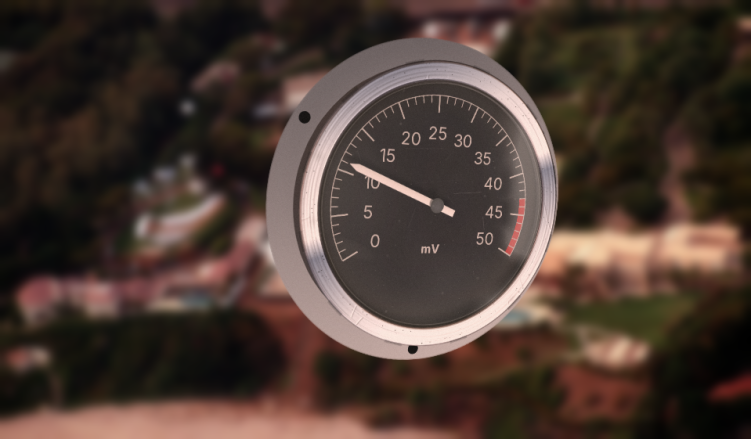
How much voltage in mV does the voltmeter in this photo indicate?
11 mV
